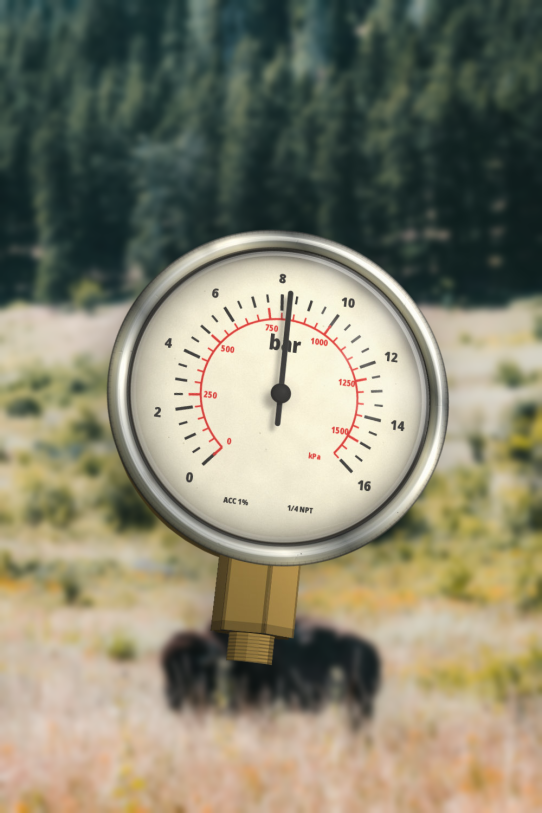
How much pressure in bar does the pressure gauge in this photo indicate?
8.25 bar
